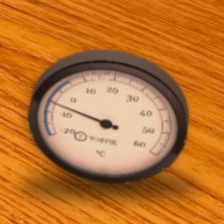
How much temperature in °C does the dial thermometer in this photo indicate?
-5 °C
